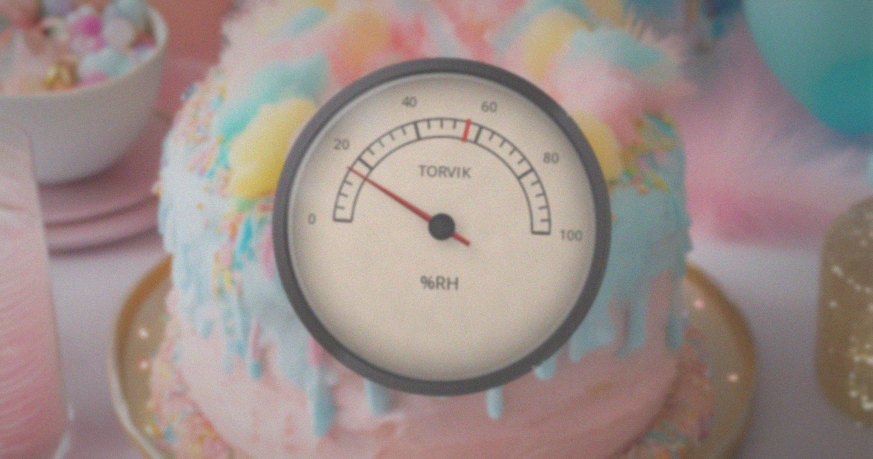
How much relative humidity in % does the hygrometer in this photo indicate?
16 %
